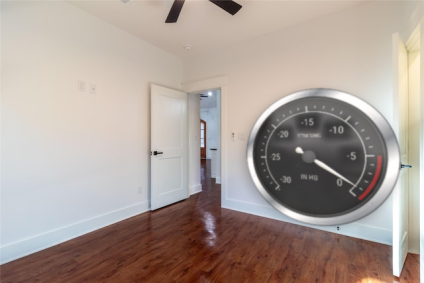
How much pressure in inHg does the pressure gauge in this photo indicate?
-1 inHg
